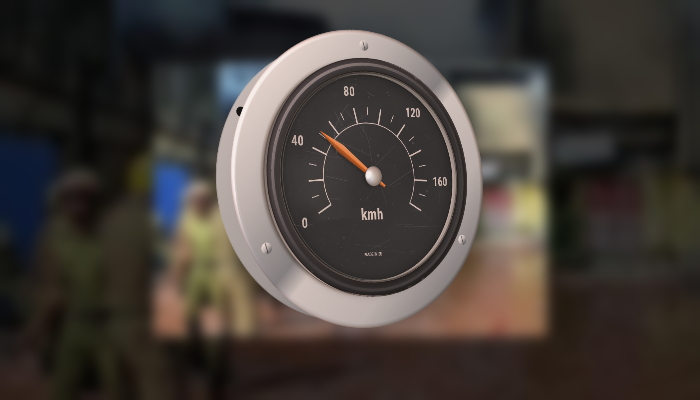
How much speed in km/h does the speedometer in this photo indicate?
50 km/h
